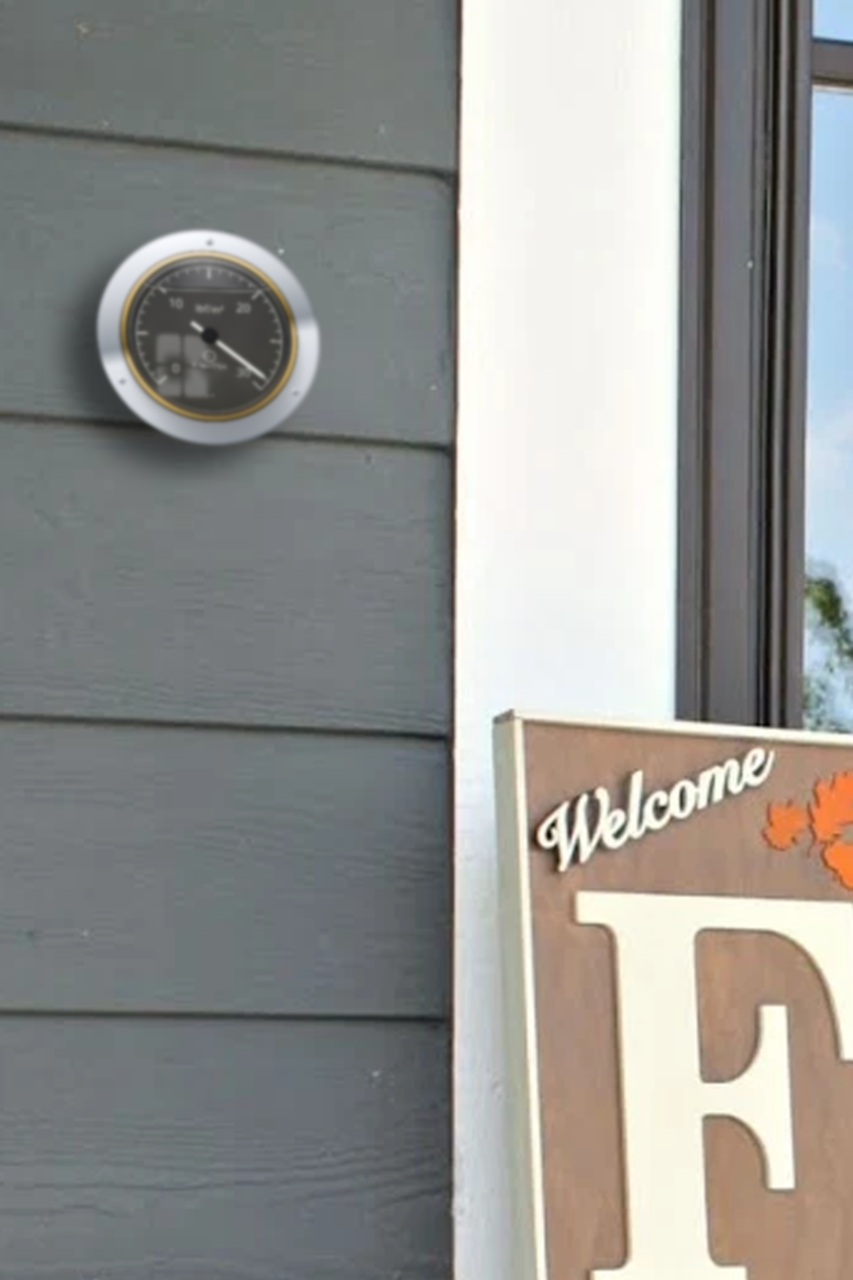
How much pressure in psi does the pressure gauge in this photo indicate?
29 psi
